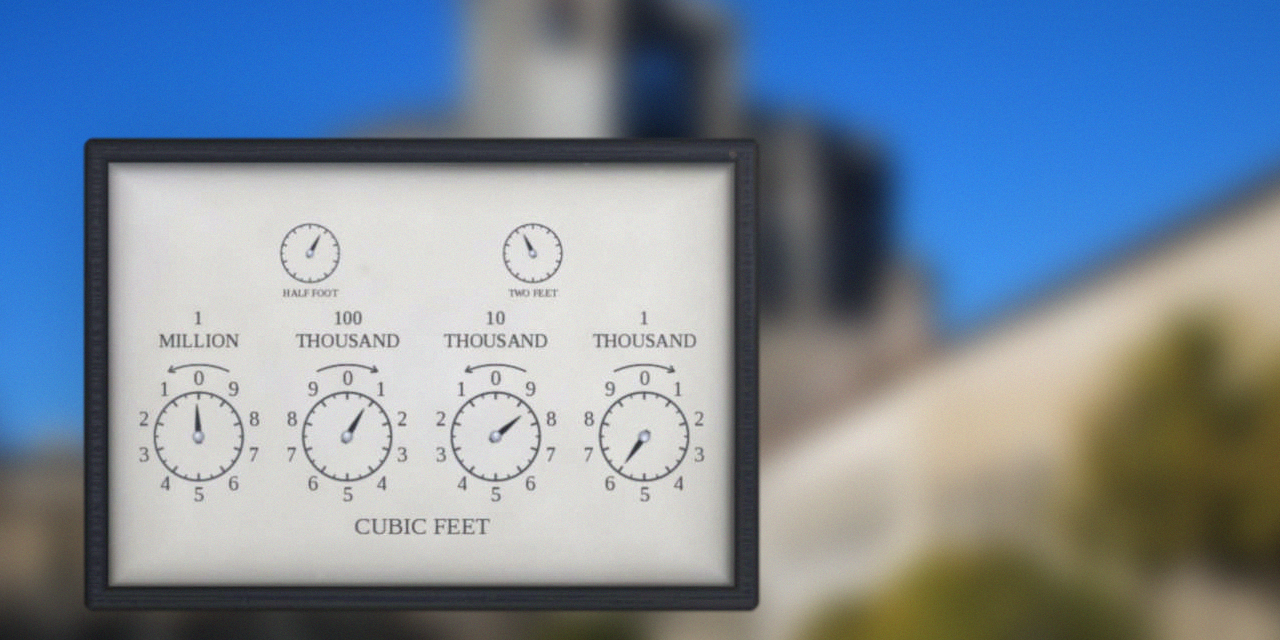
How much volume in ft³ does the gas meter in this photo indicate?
8600 ft³
